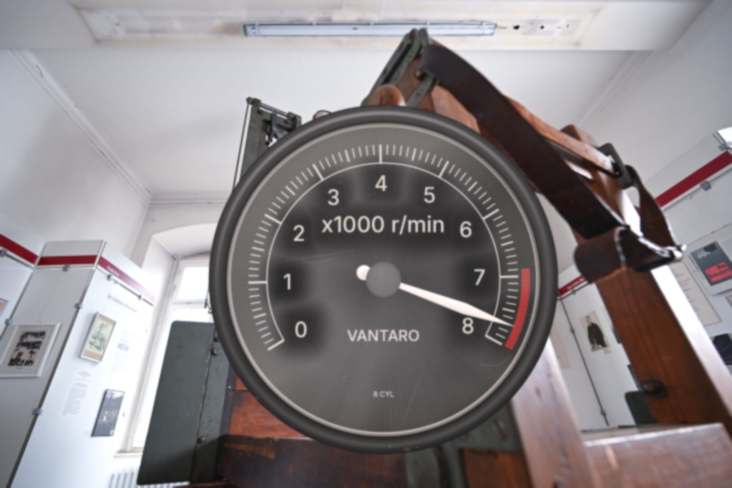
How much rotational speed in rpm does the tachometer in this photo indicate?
7700 rpm
